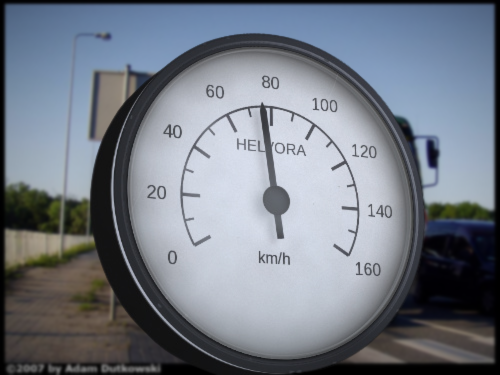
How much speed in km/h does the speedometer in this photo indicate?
75 km/h
